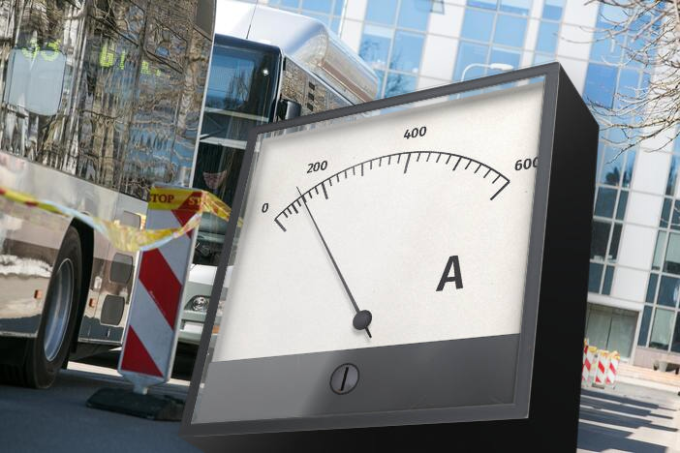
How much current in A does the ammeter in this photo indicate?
140 A
